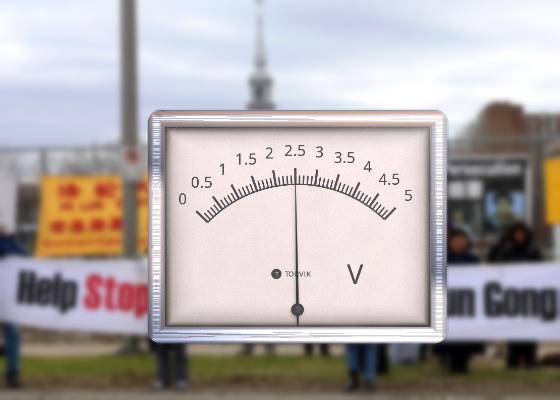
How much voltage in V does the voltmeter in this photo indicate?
2.5 V
